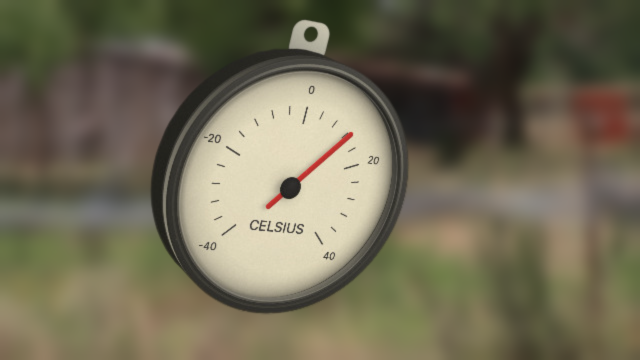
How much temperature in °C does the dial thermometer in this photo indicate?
12 °C
